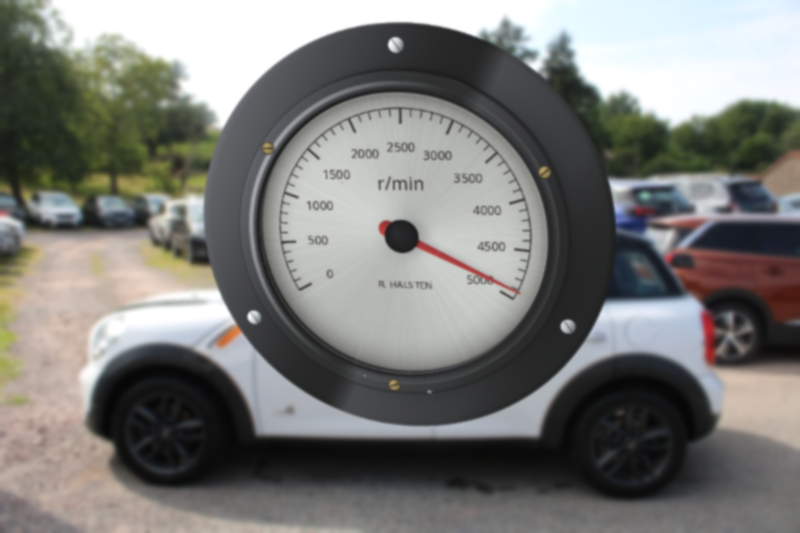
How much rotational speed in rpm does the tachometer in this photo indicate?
4900 rpm
